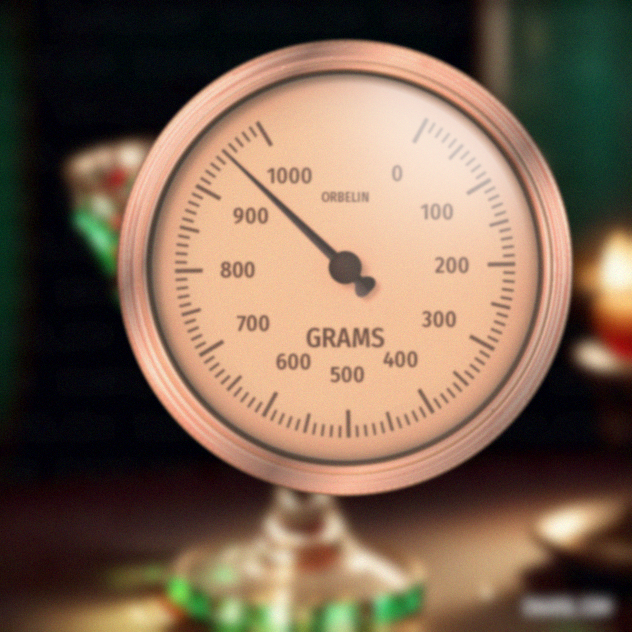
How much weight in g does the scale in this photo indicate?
950 g
